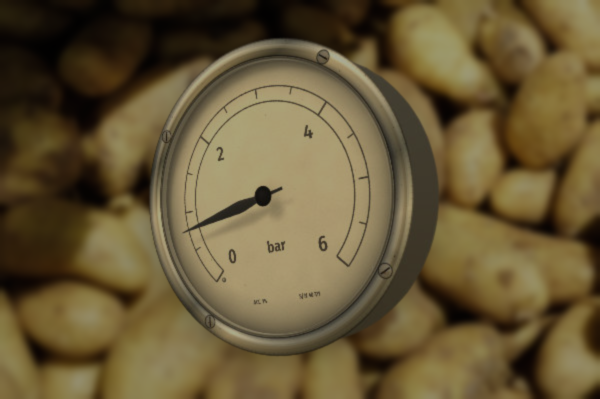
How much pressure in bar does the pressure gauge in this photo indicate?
0.75 bar
